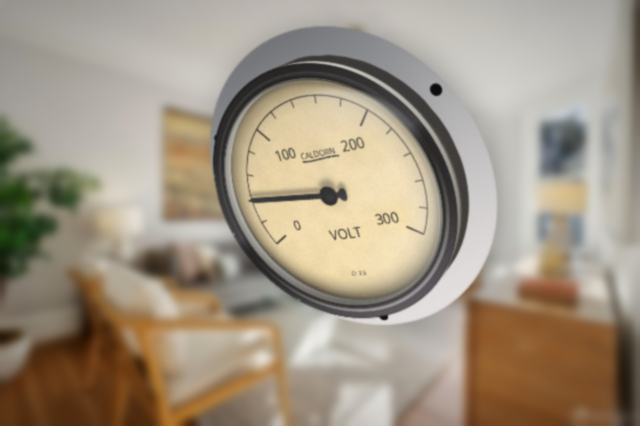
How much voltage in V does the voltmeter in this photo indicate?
40 V
